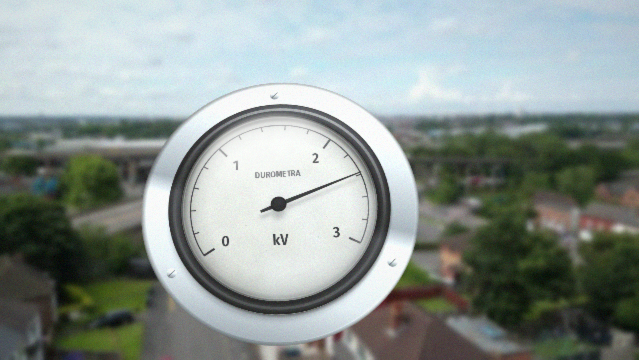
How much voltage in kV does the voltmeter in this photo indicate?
2.4 kV
